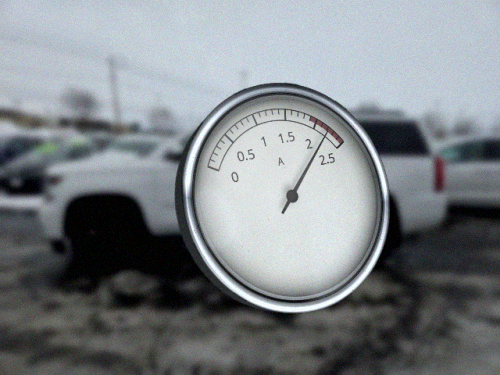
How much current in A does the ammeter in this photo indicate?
2.2 A
